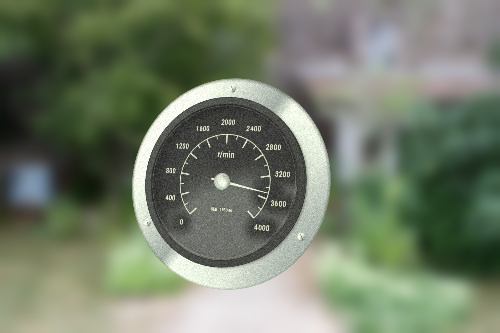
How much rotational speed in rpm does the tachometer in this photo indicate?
3500 rpm
